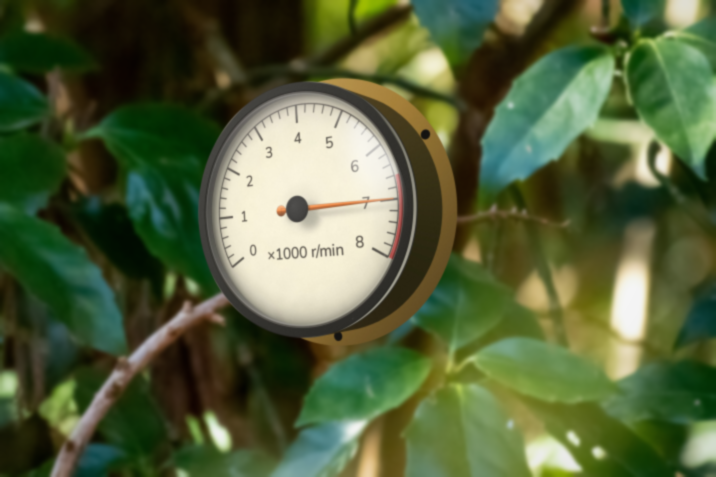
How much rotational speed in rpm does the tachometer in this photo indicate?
7000 rpm
